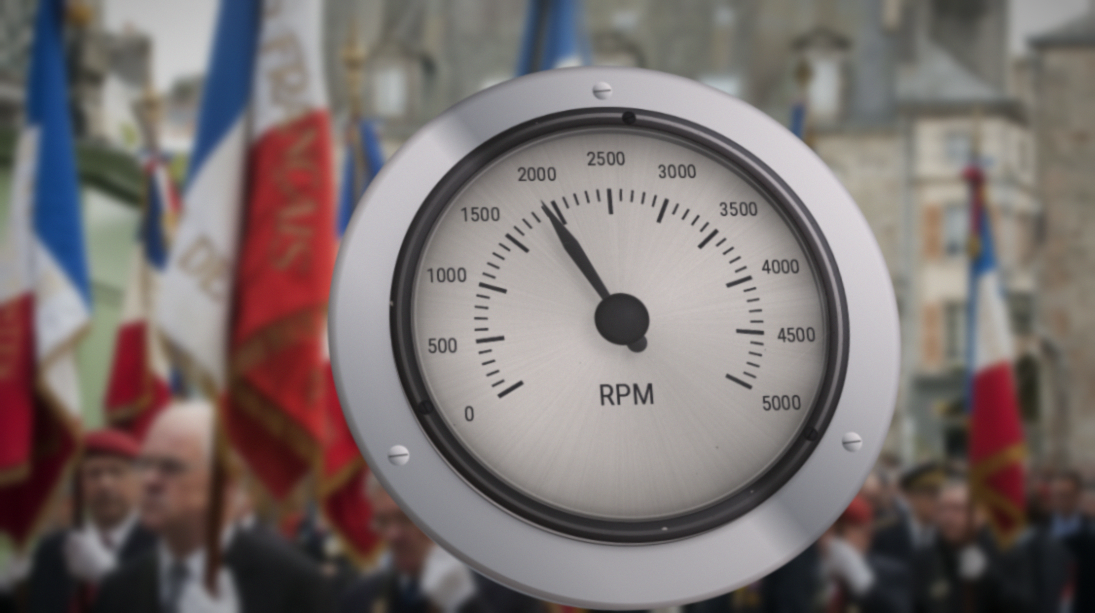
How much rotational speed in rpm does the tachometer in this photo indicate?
1900 rpm
